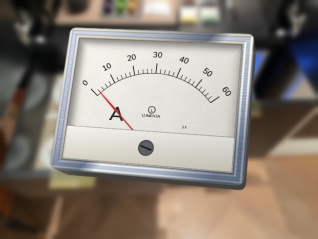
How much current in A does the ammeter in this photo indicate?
2 A
